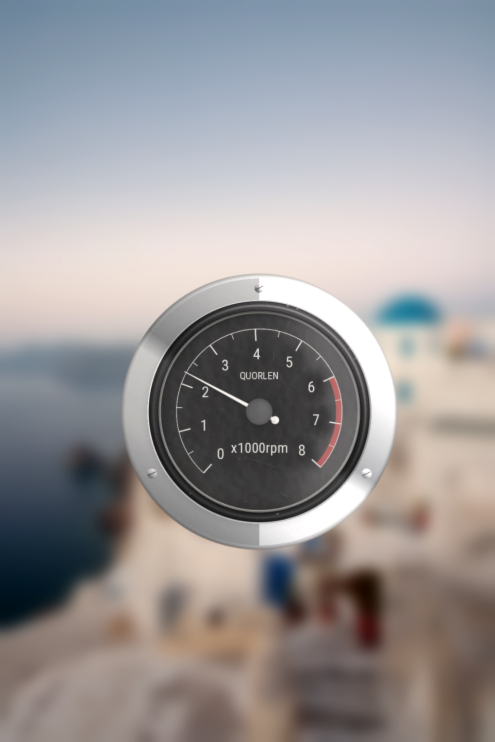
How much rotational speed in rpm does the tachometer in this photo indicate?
2250 rpm
